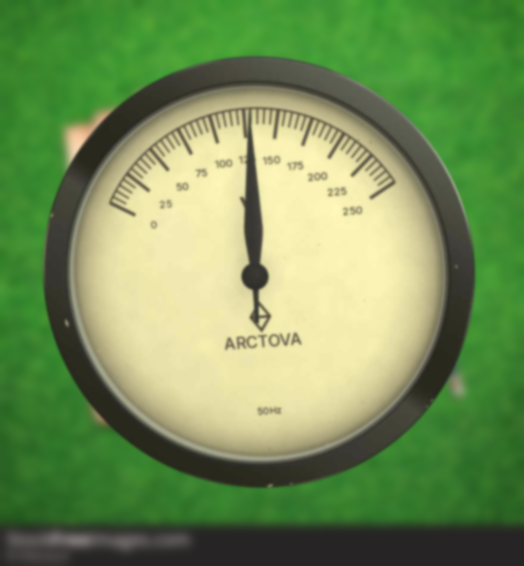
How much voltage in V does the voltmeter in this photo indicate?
130 V
